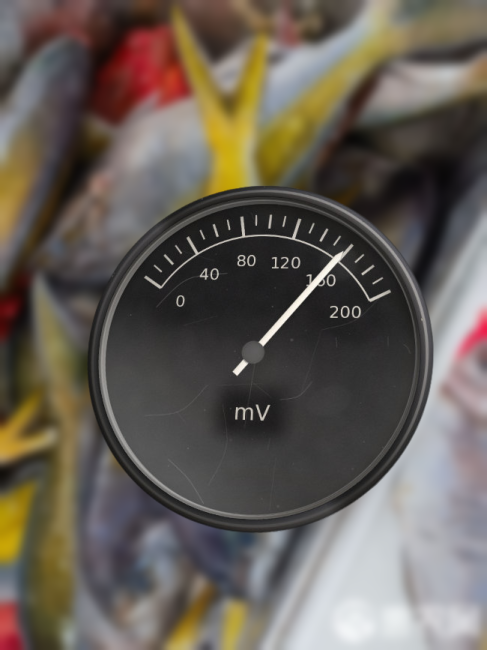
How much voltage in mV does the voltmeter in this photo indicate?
160 mV
